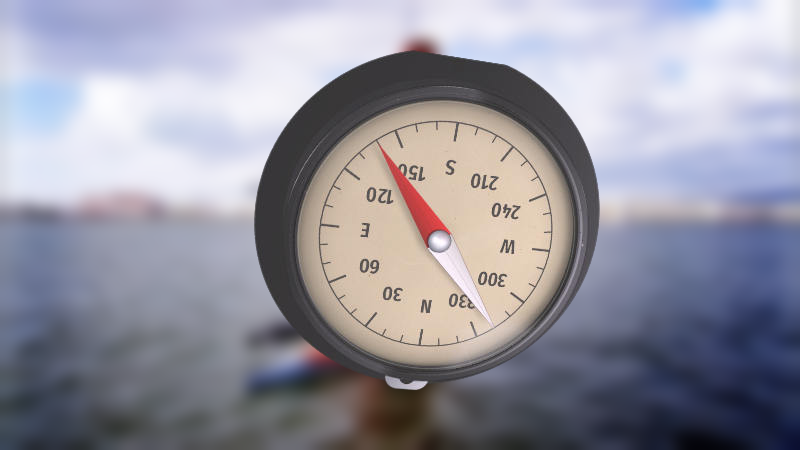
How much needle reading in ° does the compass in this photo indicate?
140 °
